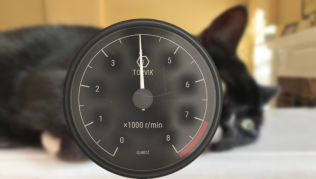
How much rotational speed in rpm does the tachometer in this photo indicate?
4000 rpm
